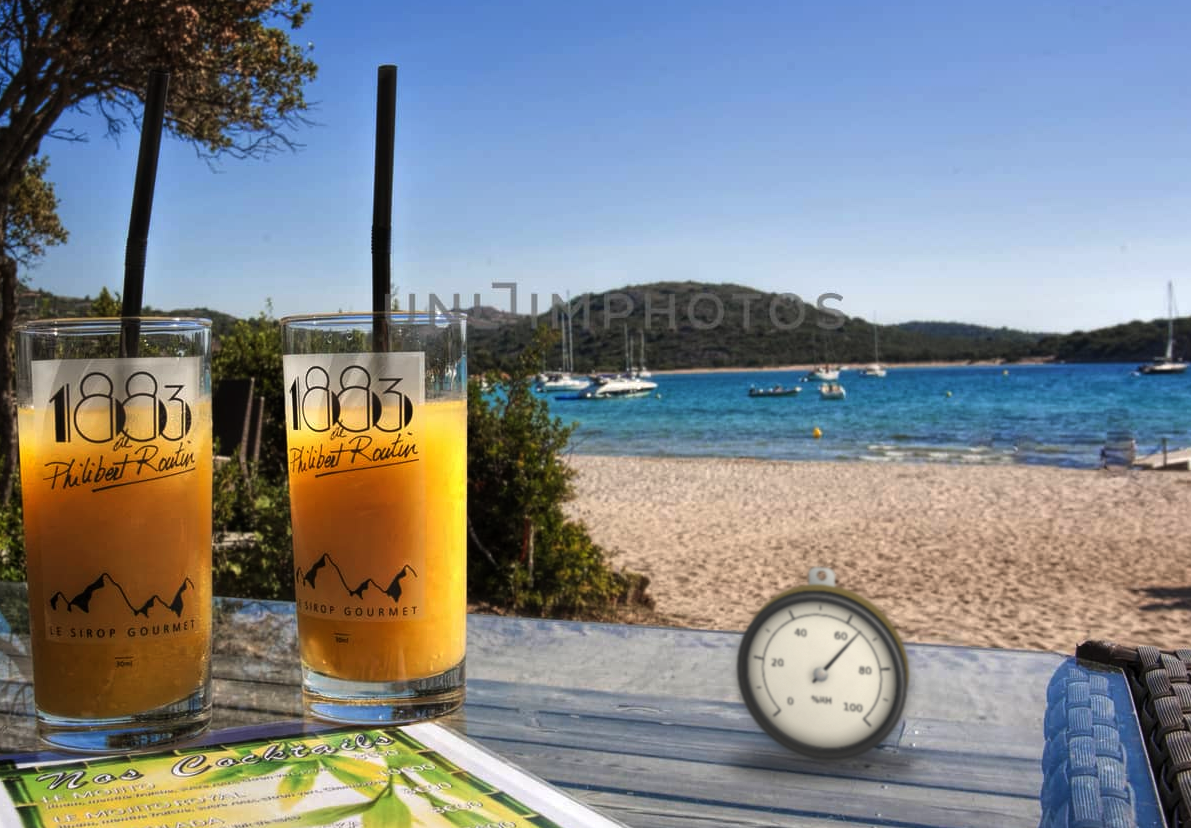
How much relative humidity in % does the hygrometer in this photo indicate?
65 %
